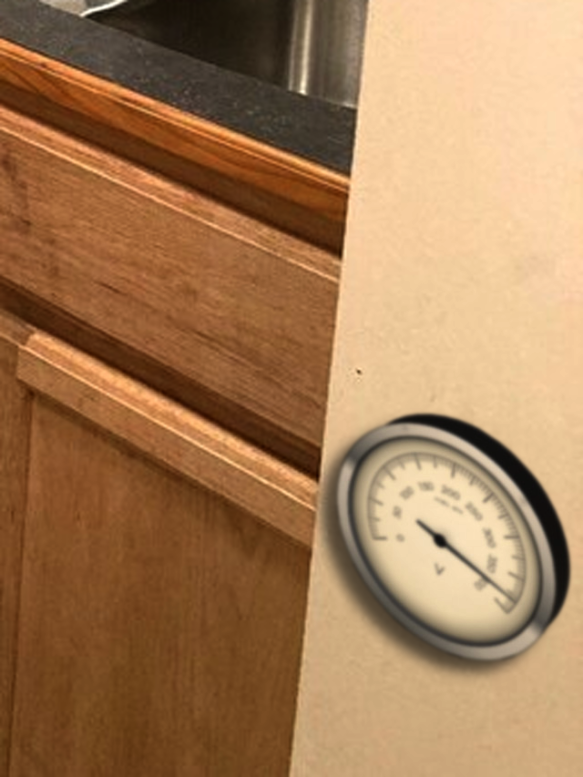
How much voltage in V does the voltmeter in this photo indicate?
375 V
